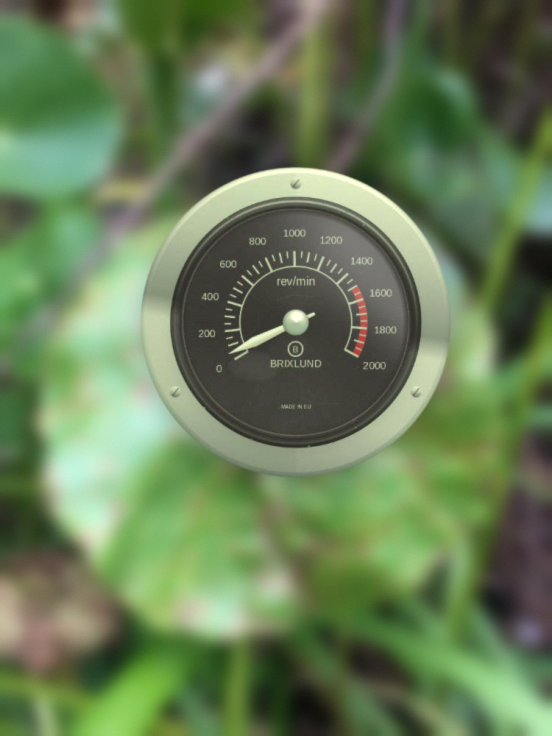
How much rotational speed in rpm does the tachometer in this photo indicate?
50 rpm
